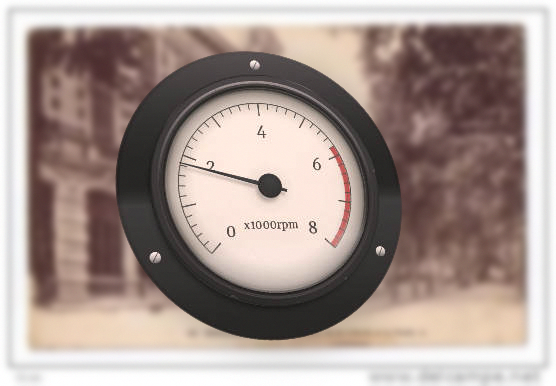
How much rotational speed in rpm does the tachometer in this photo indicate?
1800 rpm
